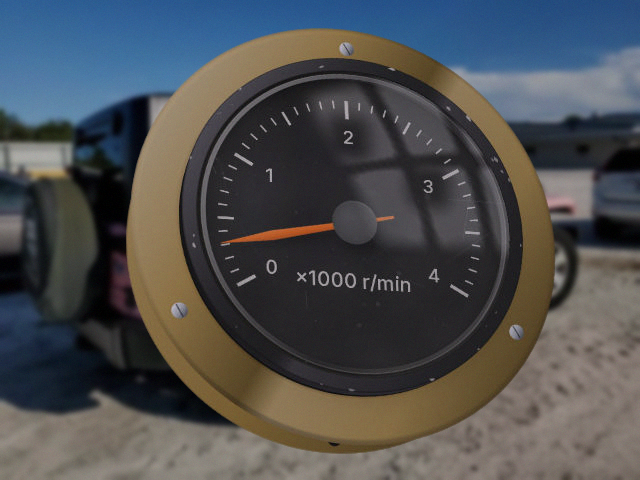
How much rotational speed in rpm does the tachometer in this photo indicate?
300 rpm
